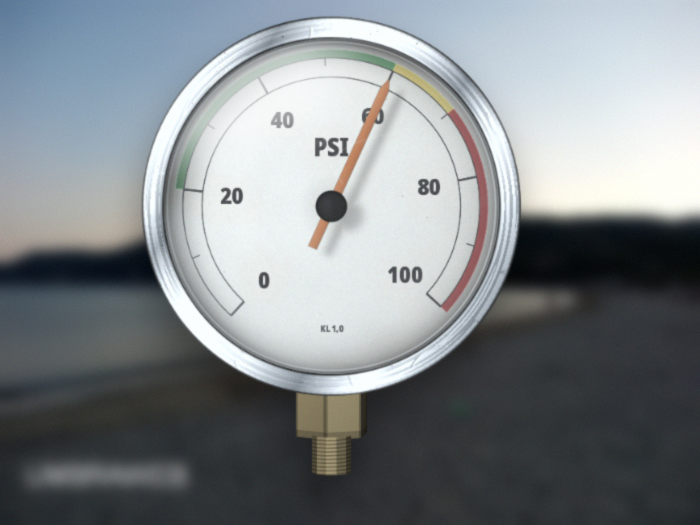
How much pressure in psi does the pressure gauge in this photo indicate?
60 psi
